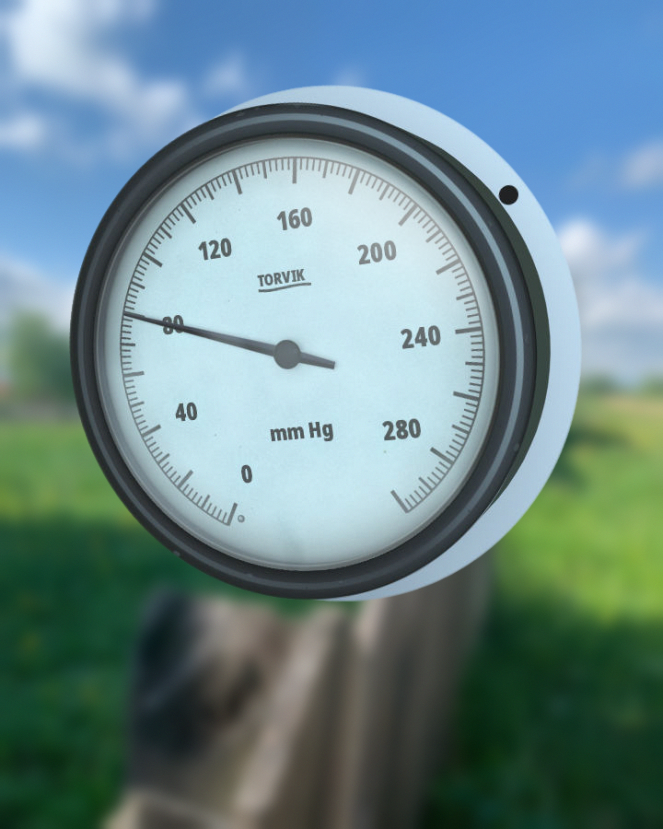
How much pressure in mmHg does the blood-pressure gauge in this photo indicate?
80 mmHg
